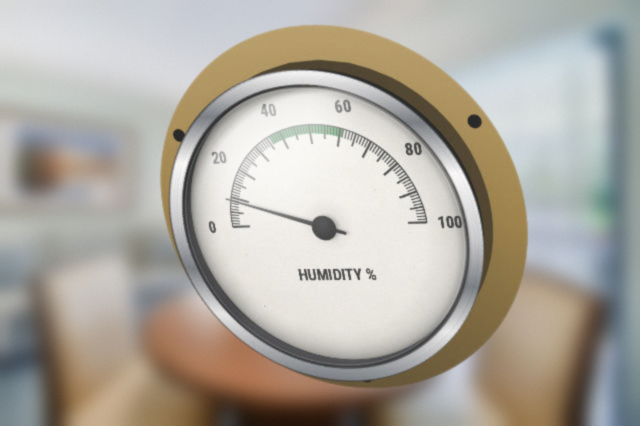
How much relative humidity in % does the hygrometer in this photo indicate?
10 %
